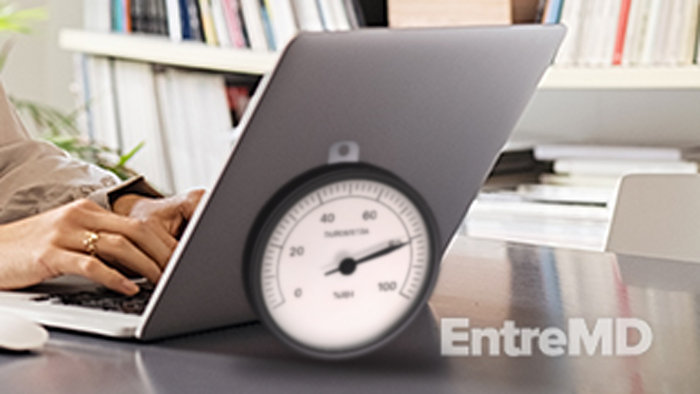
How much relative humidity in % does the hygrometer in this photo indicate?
80 %
